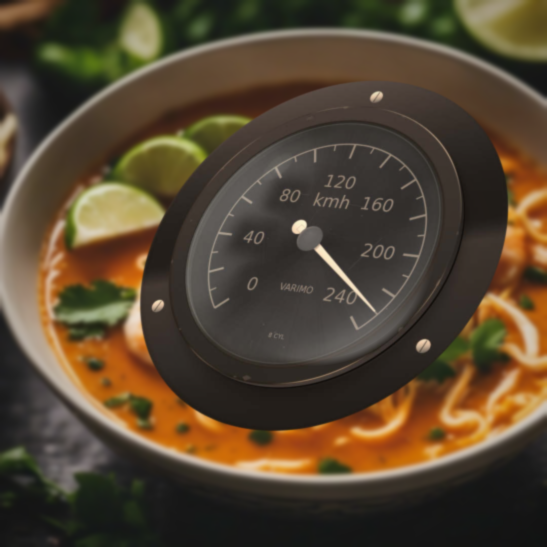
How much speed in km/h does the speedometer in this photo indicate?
230 km/h
